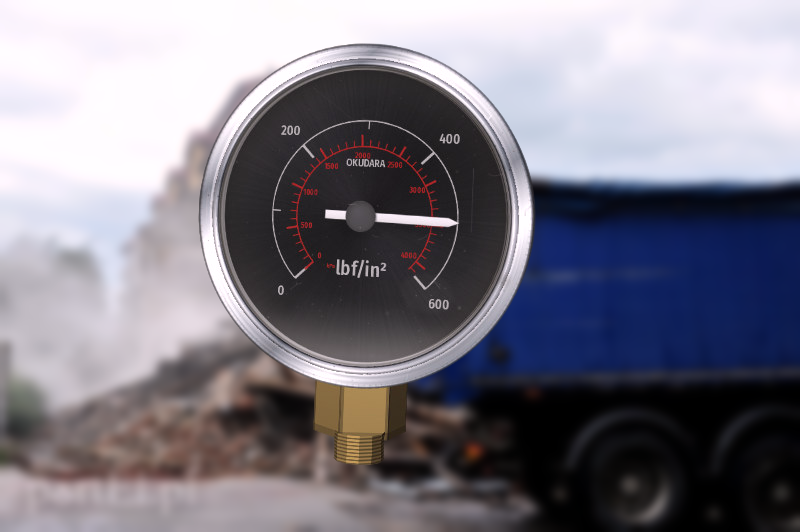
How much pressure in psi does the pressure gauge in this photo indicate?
500 psi
